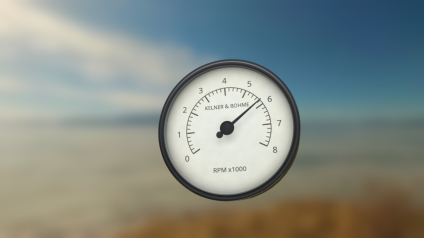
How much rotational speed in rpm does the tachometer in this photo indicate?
5800 rpm
